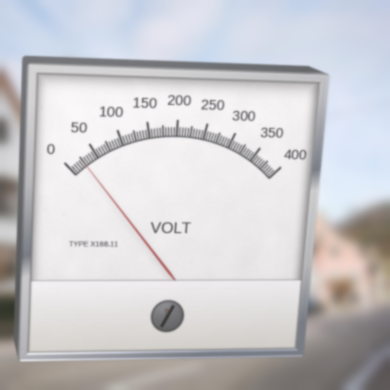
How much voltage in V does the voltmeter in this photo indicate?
25 V
